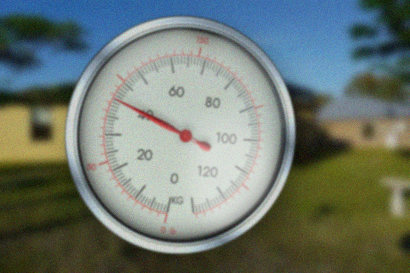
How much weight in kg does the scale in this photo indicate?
40 kg
